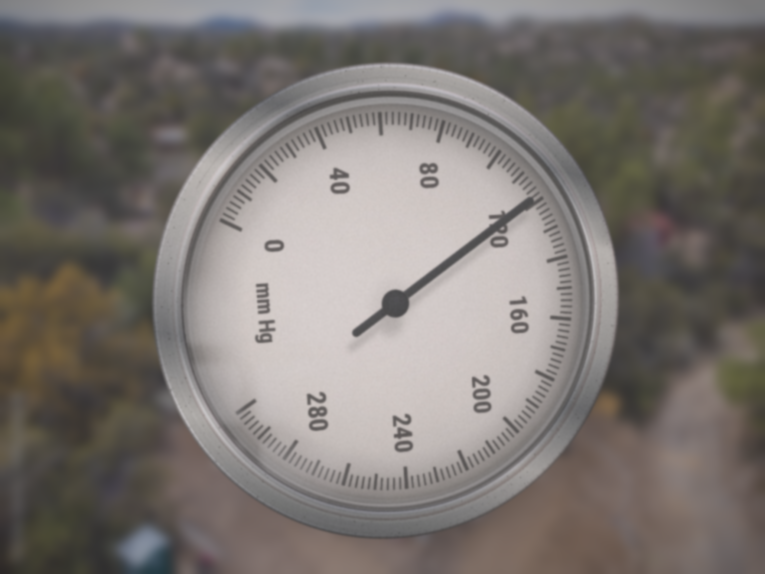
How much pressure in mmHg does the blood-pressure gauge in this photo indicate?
118 mmHg
